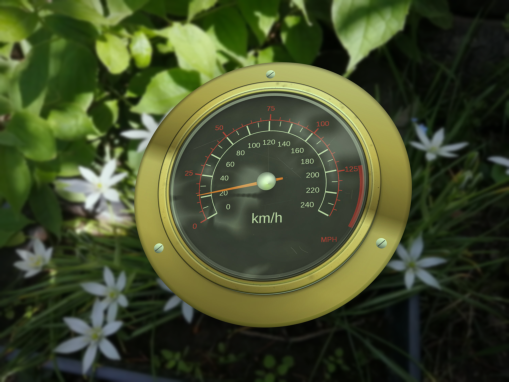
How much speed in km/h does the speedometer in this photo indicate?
20 km/h
